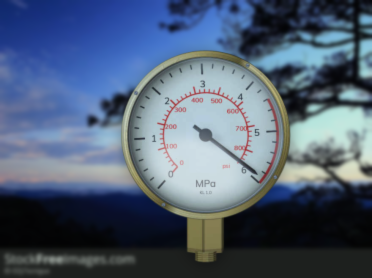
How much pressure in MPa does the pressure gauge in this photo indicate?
5.9 MPa
